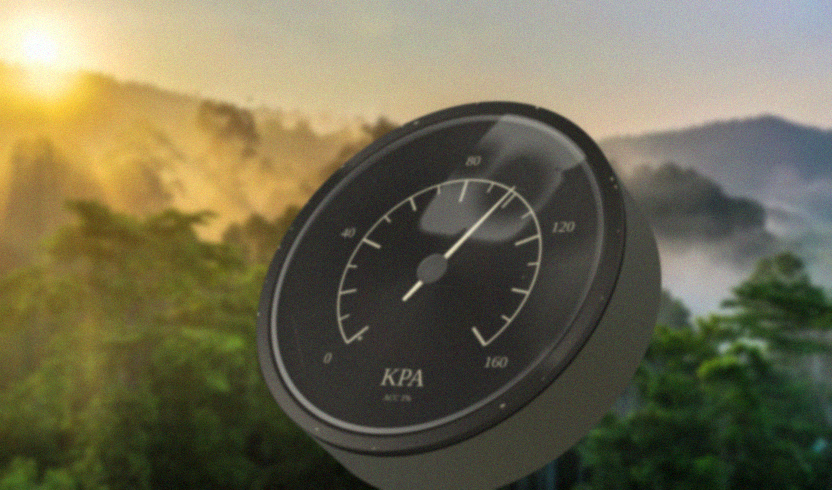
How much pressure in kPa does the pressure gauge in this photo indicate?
100 kPa
